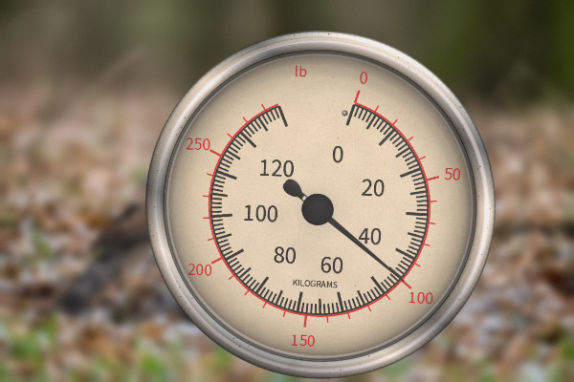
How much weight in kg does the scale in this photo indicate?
45 kg
